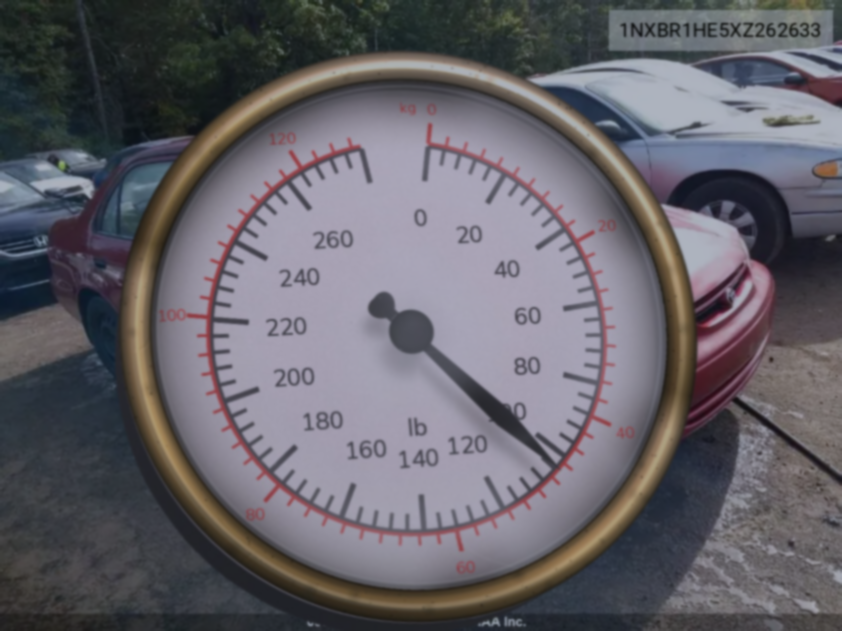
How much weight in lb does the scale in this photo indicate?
104 lb
